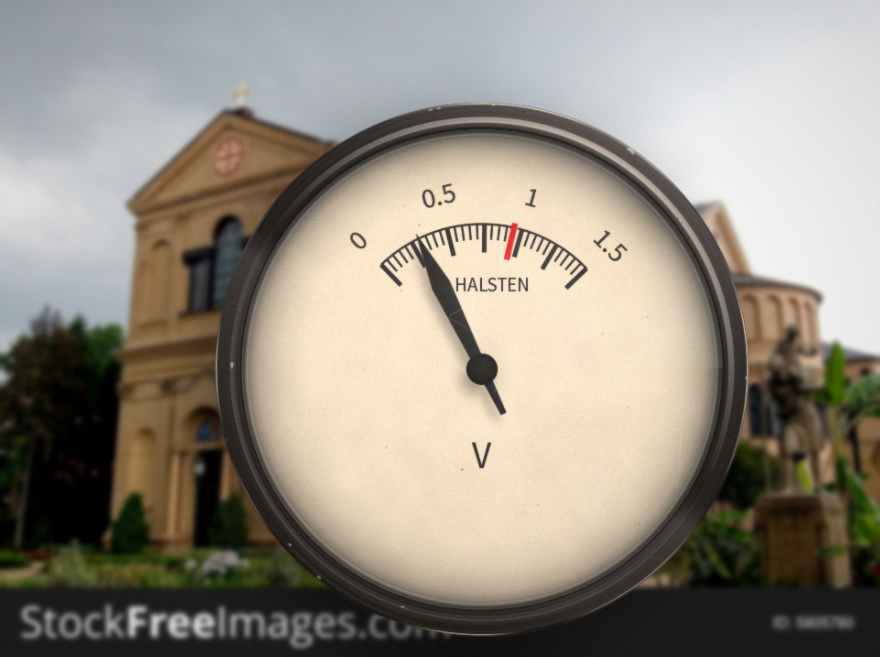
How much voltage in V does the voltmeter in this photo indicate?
0.3 V
